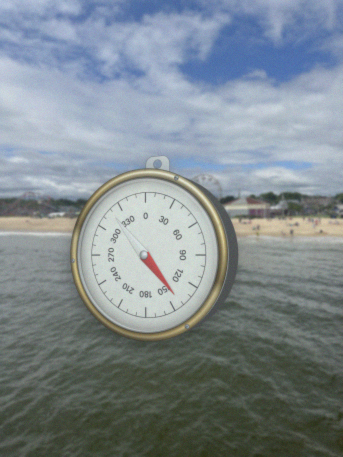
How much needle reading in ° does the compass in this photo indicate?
140 °
